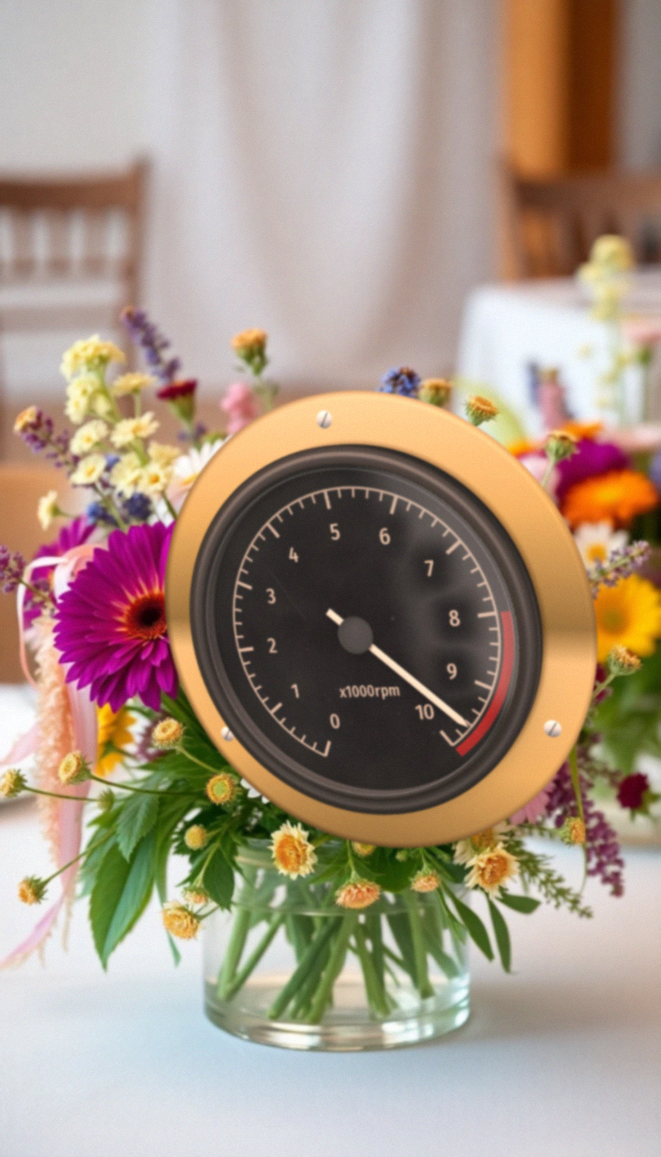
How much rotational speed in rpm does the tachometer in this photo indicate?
9600 rpm
